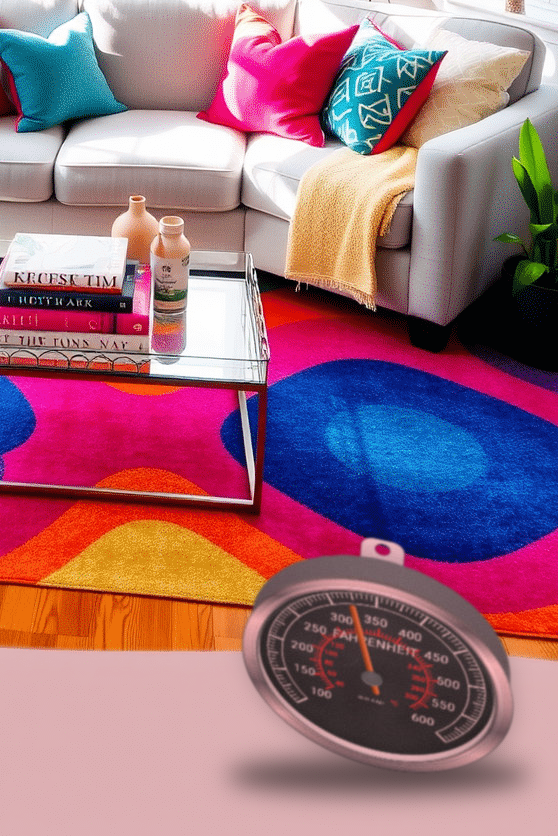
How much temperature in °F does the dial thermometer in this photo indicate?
325 °F
